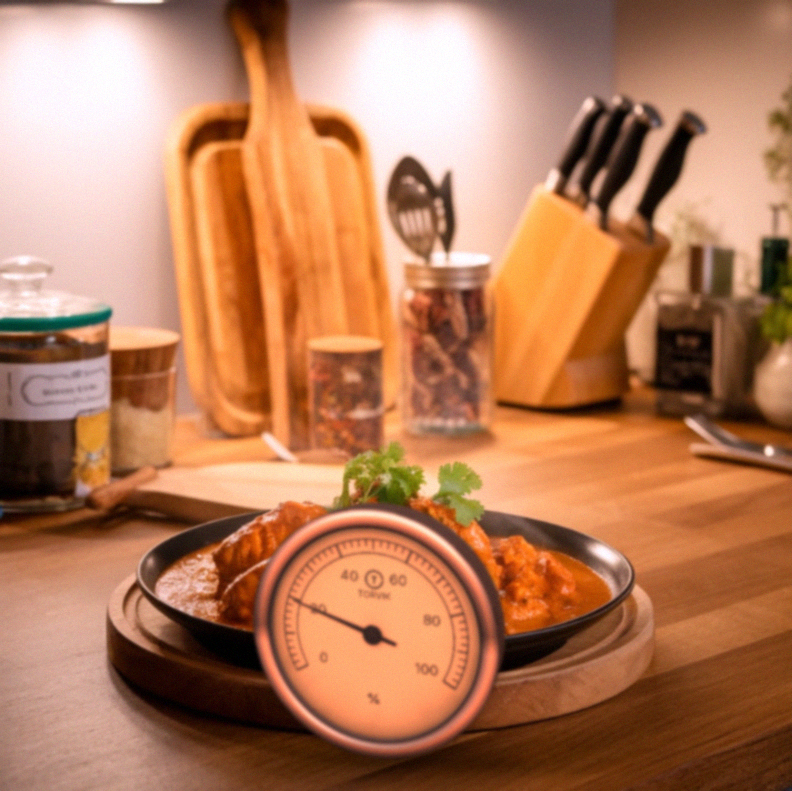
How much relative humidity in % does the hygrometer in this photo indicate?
20 %
